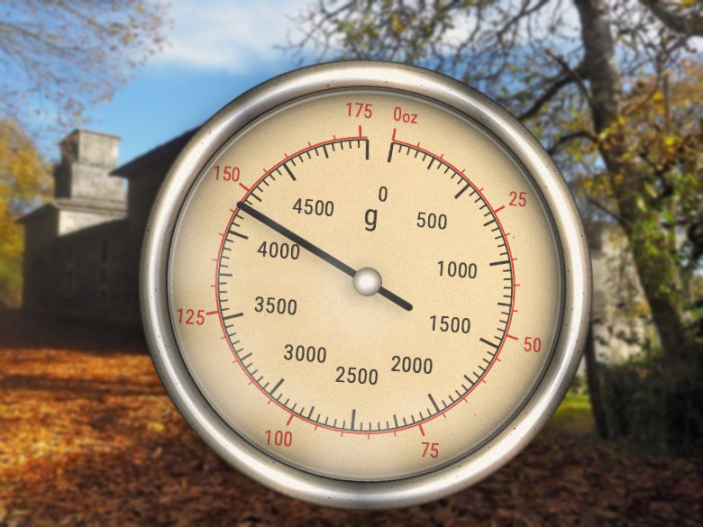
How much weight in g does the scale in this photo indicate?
4150 g
